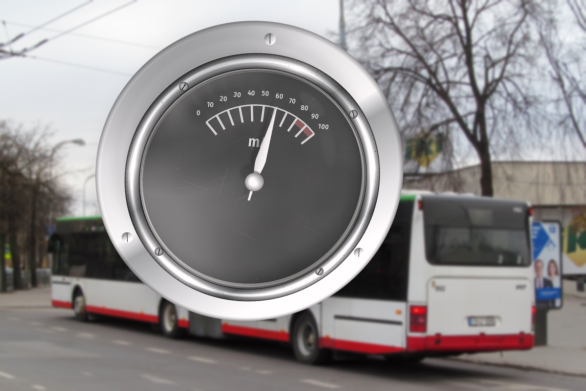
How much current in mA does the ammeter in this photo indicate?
60 mA
